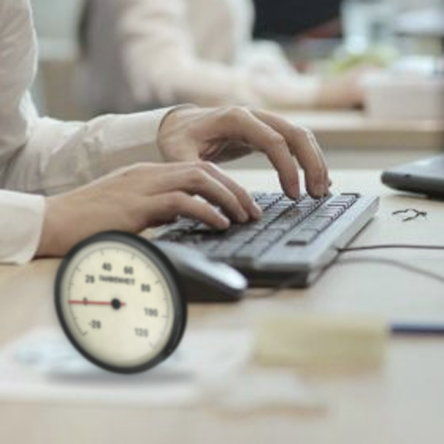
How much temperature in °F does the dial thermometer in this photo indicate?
0 °F
